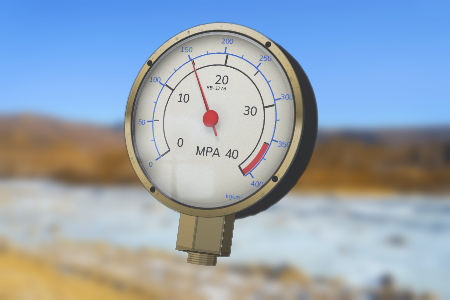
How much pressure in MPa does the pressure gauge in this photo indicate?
15 MPa
